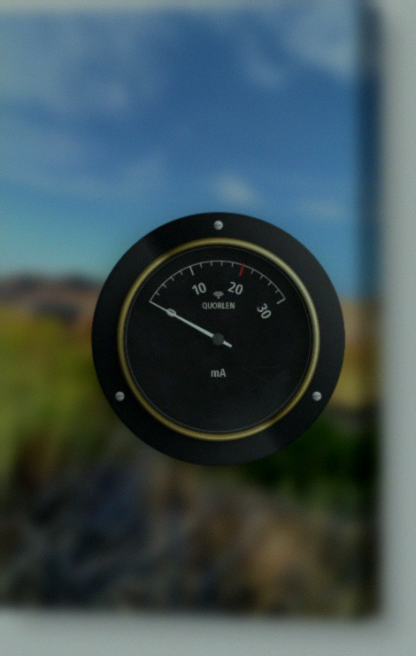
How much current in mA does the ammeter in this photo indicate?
0 mA
